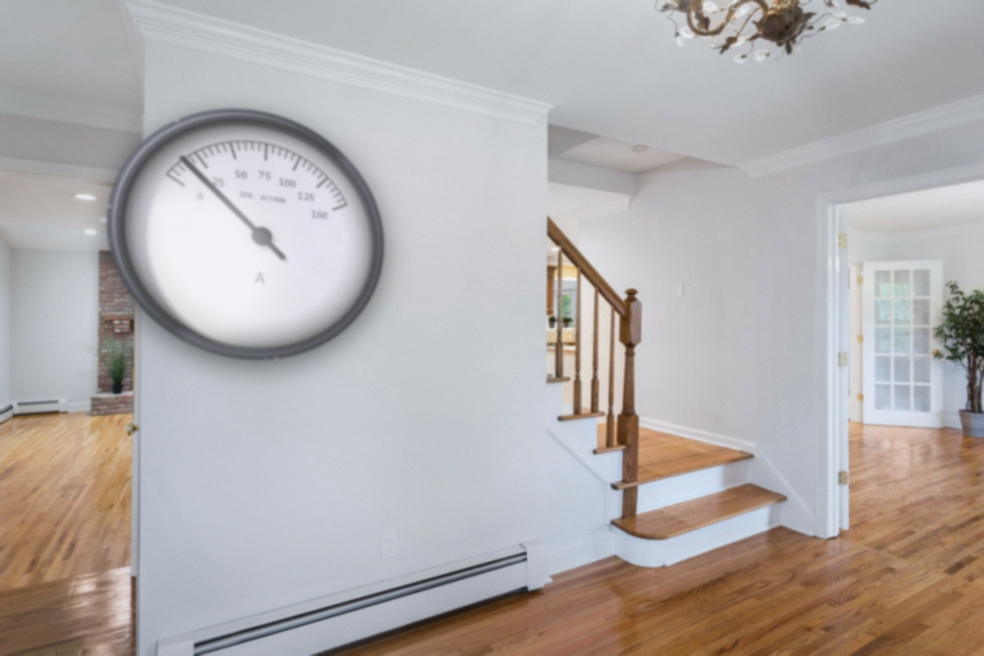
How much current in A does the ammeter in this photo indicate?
15 A
